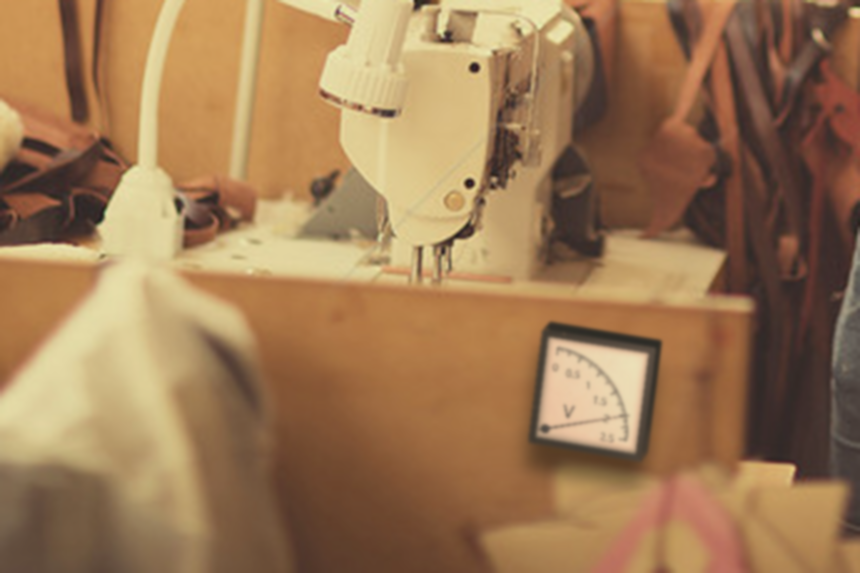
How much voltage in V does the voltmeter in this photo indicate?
2 V
